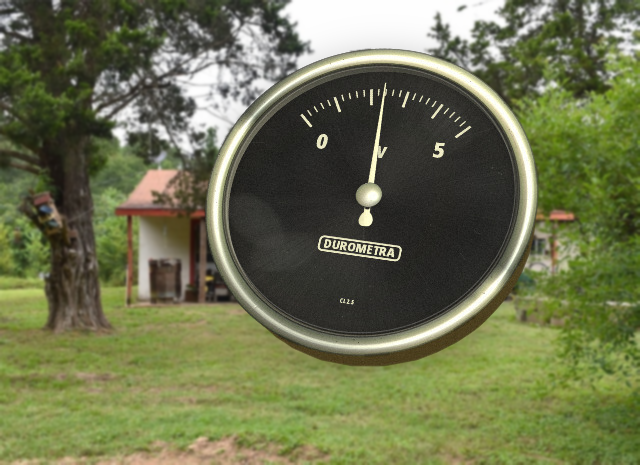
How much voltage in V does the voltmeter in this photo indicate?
2.4 V
